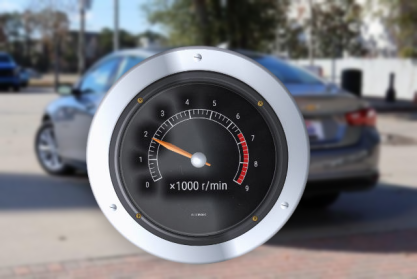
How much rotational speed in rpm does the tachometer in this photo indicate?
2000 rpm
